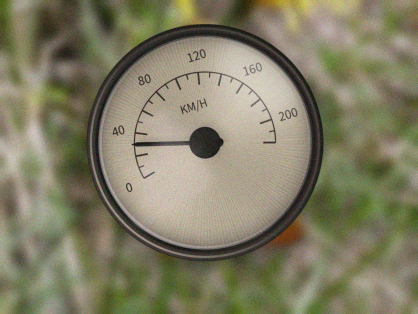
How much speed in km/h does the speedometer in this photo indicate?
30 km/h
